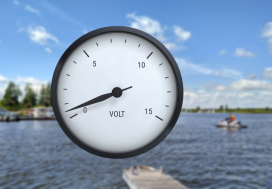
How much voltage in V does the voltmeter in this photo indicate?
0.5 V
